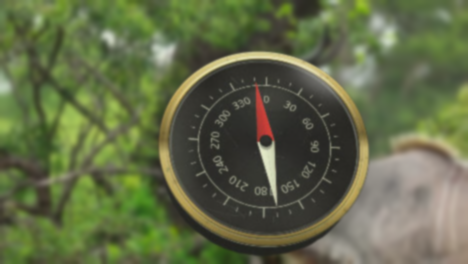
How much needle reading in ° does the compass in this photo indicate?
350 °
